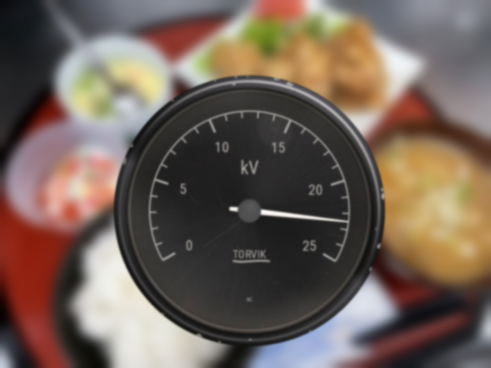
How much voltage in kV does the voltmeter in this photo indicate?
22.5 kV
